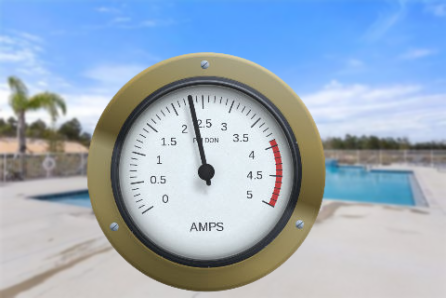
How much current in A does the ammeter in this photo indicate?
2.3 A
